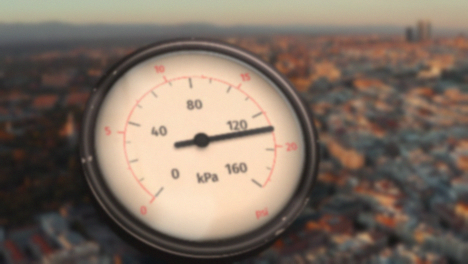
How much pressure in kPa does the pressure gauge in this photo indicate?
130 kPa
